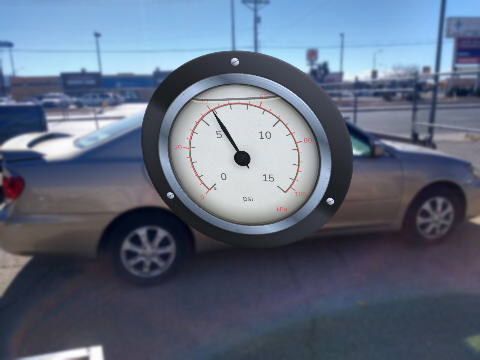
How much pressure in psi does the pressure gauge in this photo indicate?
6 psi
